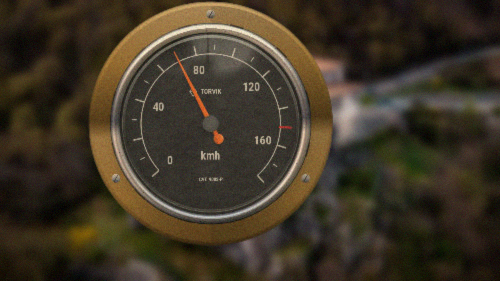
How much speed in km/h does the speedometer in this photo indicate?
70 km/h
